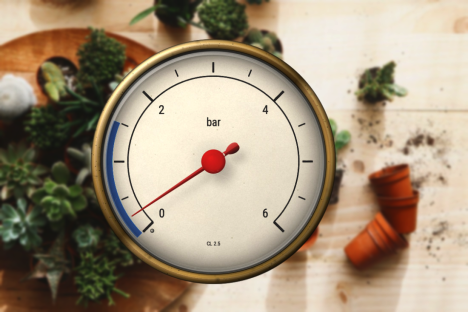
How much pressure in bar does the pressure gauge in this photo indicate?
0.25 bar
